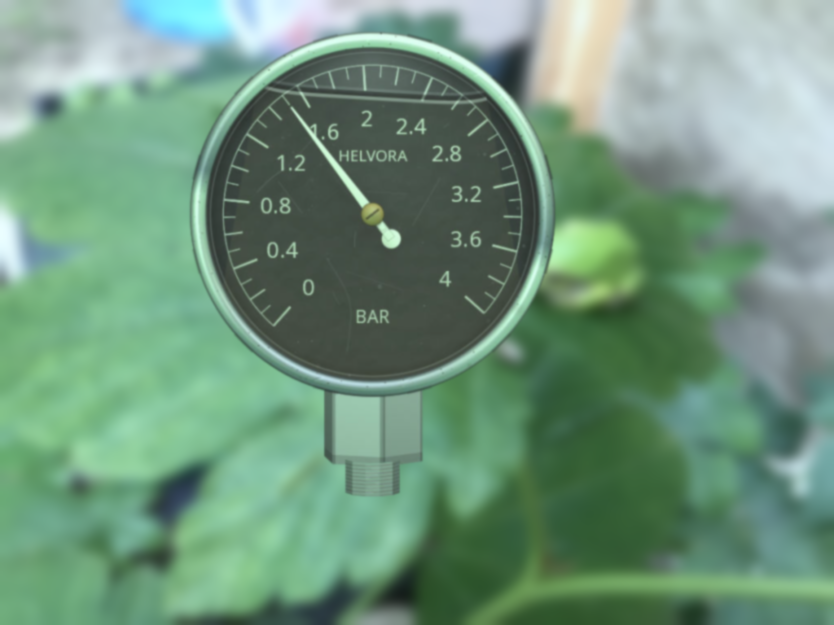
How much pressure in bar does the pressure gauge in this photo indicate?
1.5 bar
